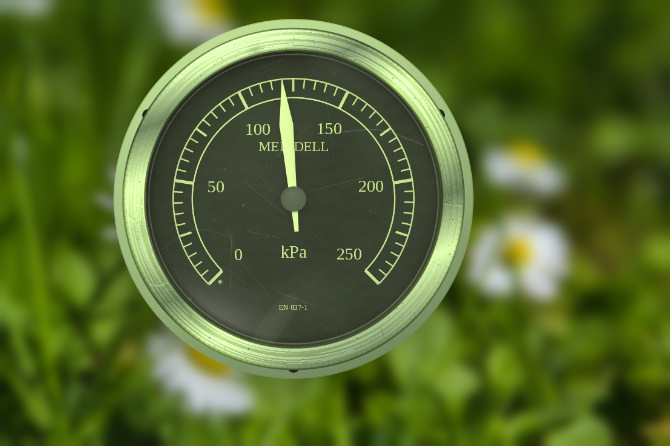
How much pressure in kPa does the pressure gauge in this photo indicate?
120 kPa
